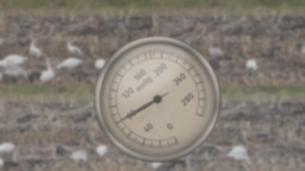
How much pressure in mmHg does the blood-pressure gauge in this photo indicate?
80 mmHg
